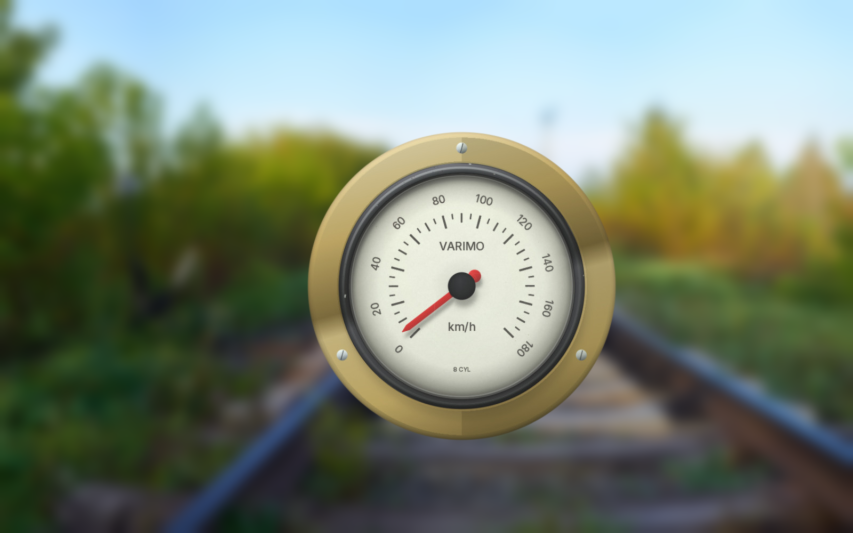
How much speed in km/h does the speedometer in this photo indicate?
5 km/h
